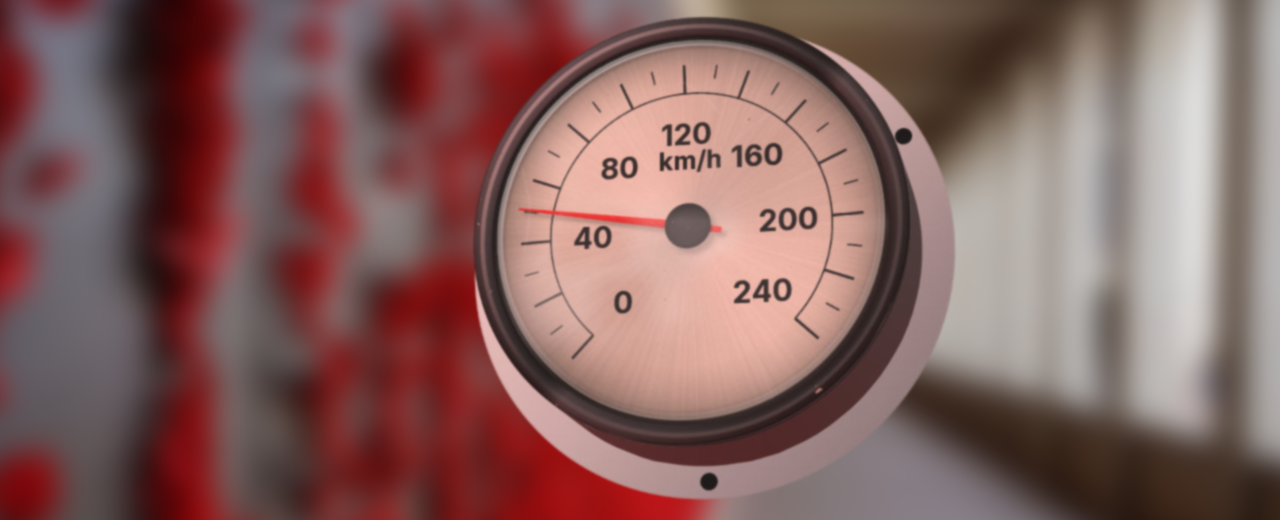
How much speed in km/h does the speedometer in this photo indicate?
50 km/h
